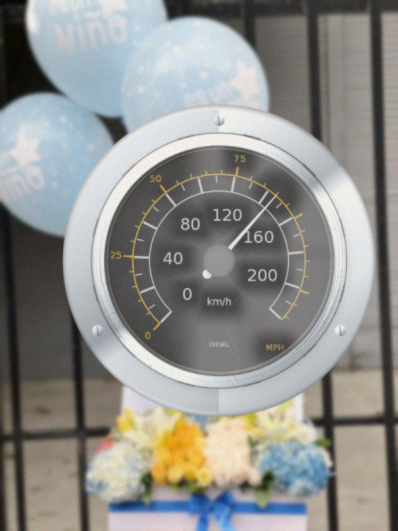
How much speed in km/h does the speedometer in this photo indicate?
145 km/h
